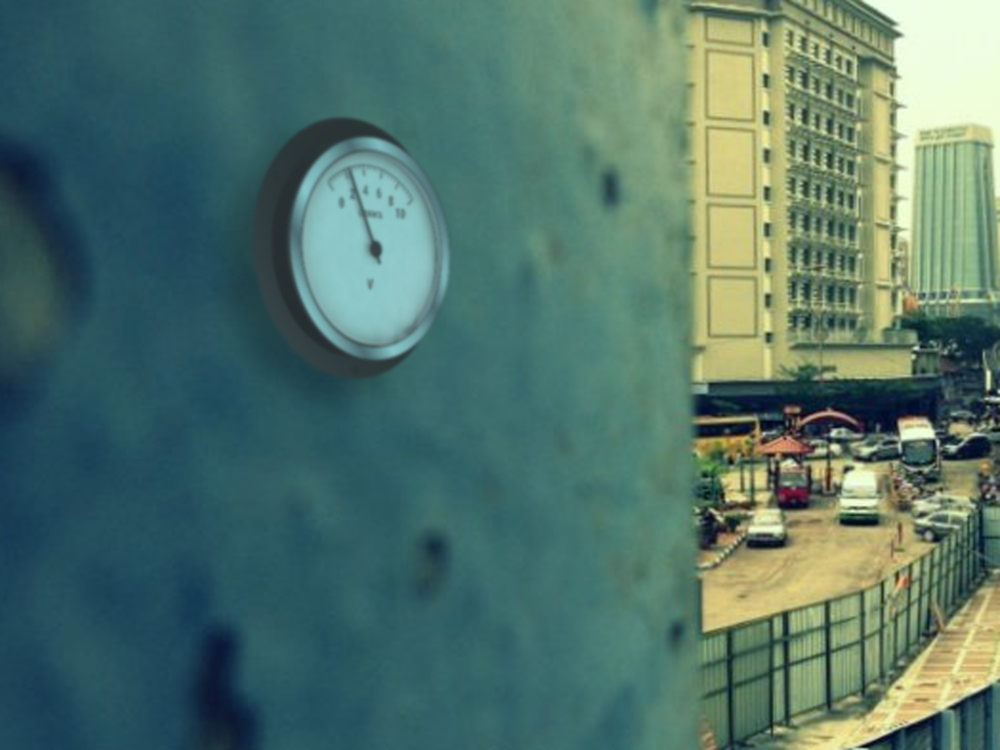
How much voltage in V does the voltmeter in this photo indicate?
2 V
